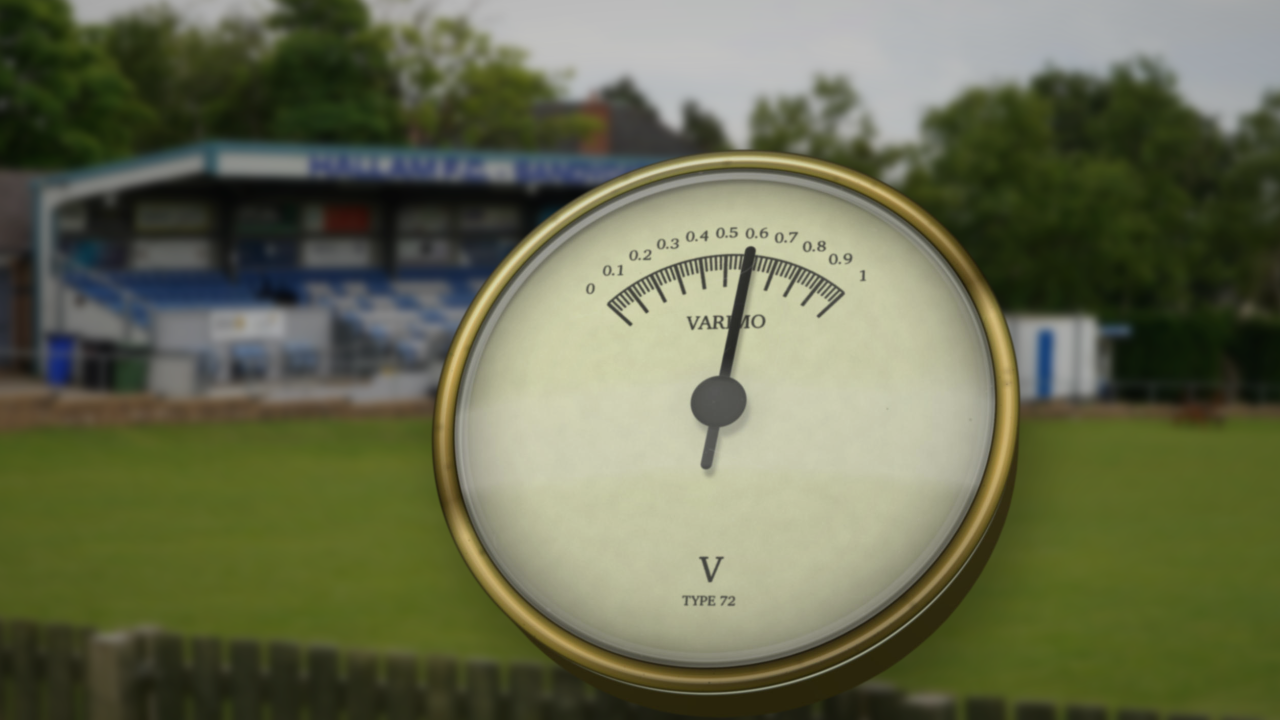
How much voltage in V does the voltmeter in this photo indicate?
0.6 V
